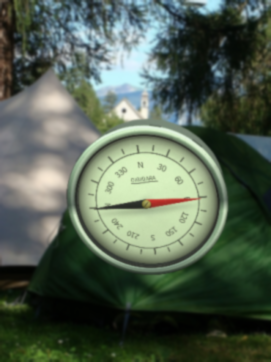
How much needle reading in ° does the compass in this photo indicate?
90 °
